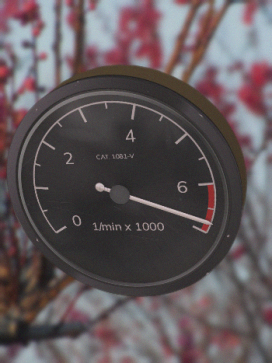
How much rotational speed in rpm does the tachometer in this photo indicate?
6750 rpm
